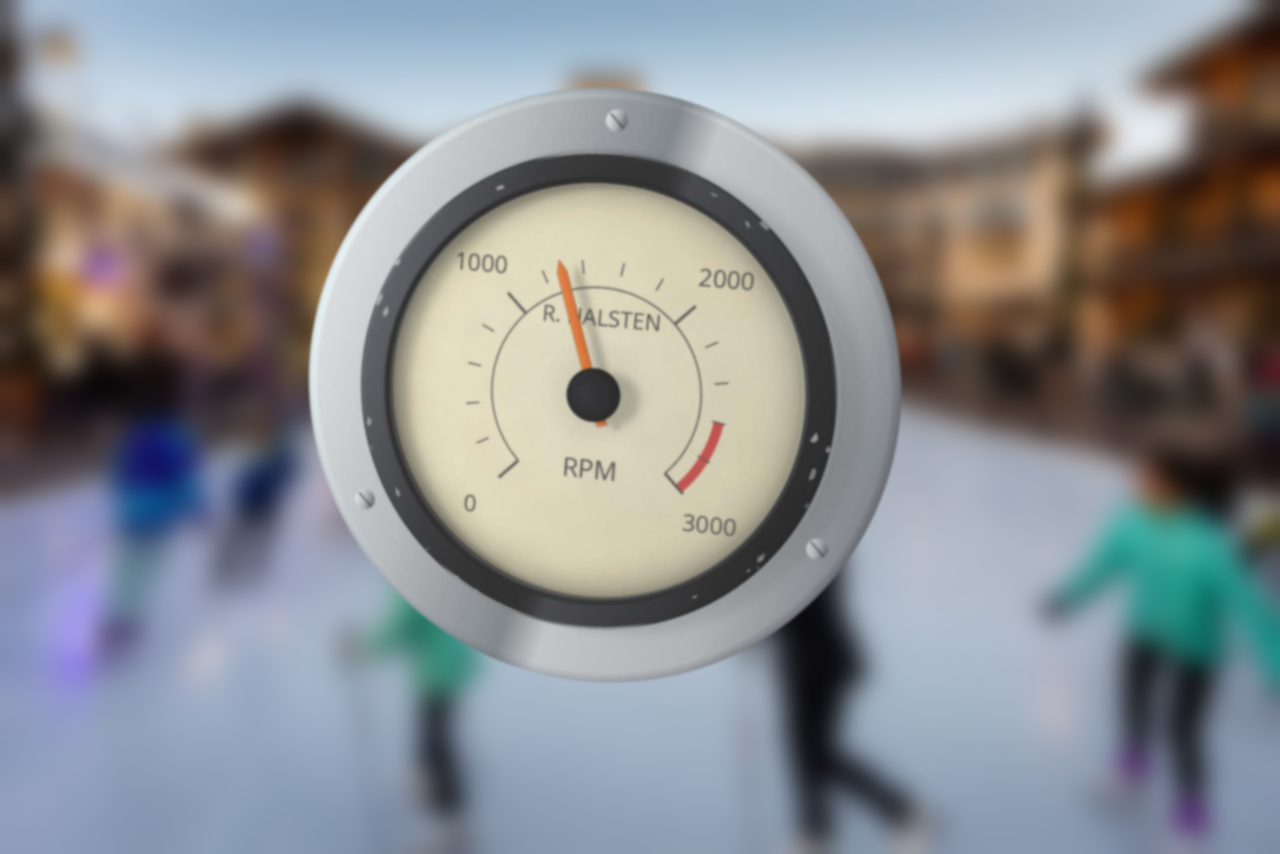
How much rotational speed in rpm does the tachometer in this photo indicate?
1300 rpm
